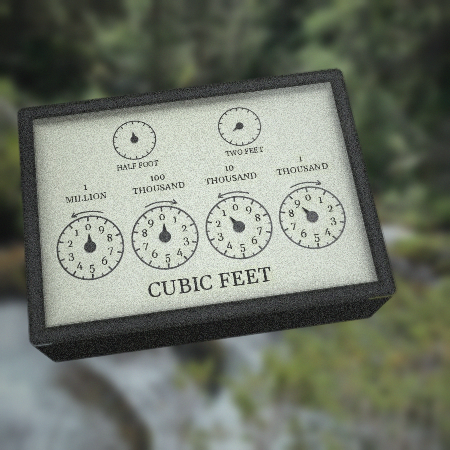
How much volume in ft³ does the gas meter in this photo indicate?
900 ft³
